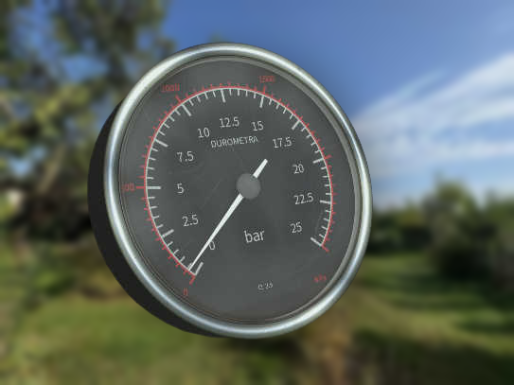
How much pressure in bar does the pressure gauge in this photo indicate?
0.5 bar
